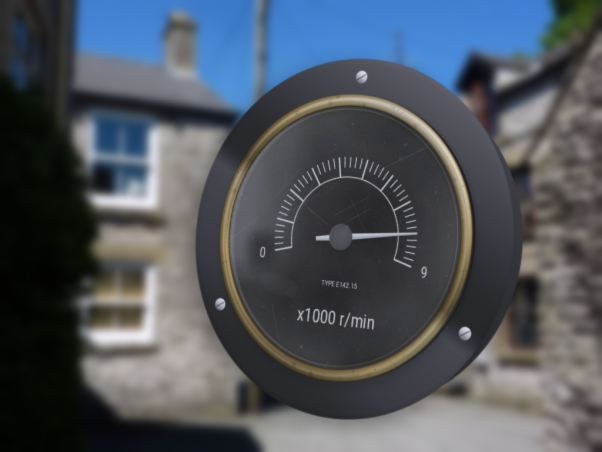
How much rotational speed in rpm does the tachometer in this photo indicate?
8000 rpm
